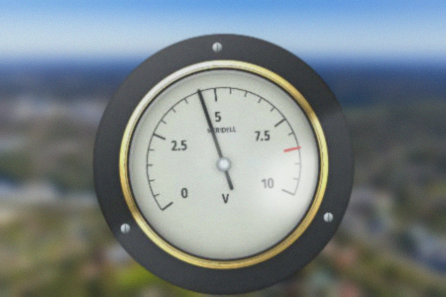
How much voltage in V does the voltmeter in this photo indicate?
4.5 V
